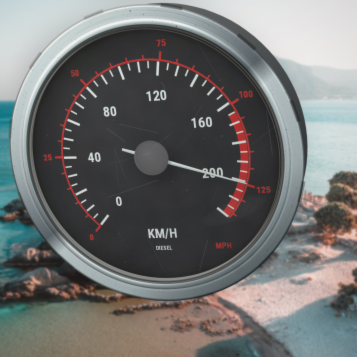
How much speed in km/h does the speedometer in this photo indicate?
200 km/h
